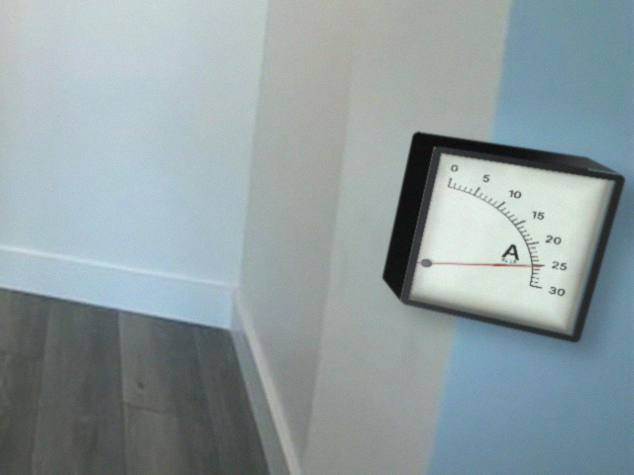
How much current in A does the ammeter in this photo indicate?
25 A
